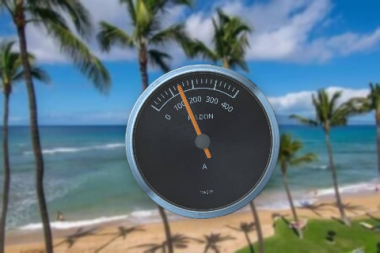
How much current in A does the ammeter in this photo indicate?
140 A
